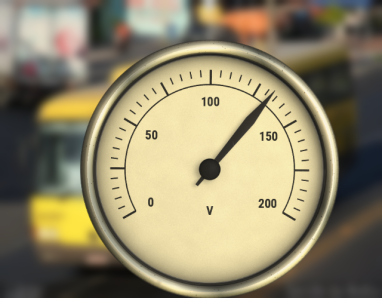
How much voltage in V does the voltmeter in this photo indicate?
132.5 V
